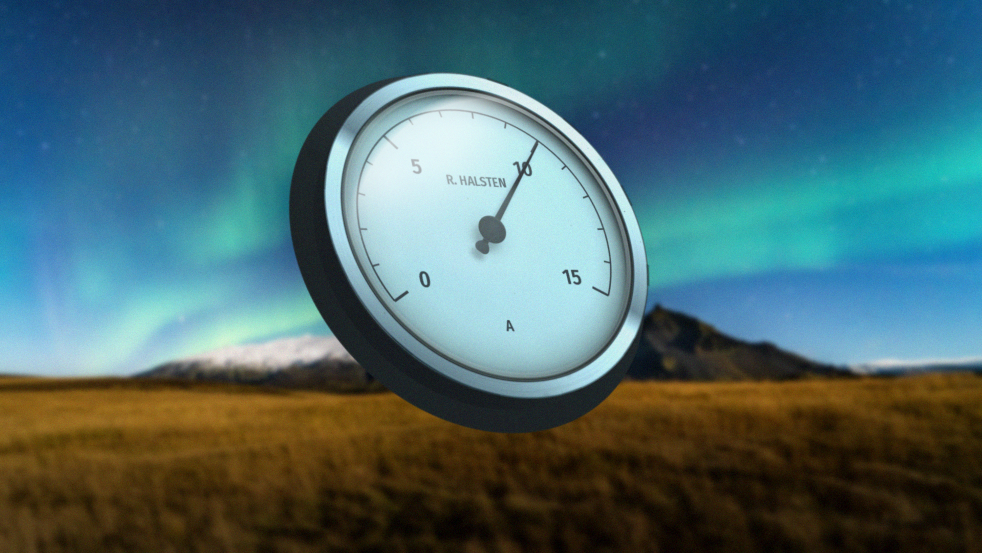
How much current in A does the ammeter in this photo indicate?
10 A
